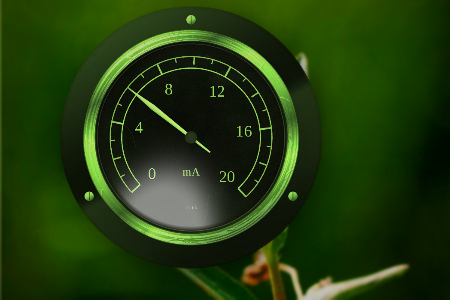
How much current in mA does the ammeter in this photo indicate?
6 mA
